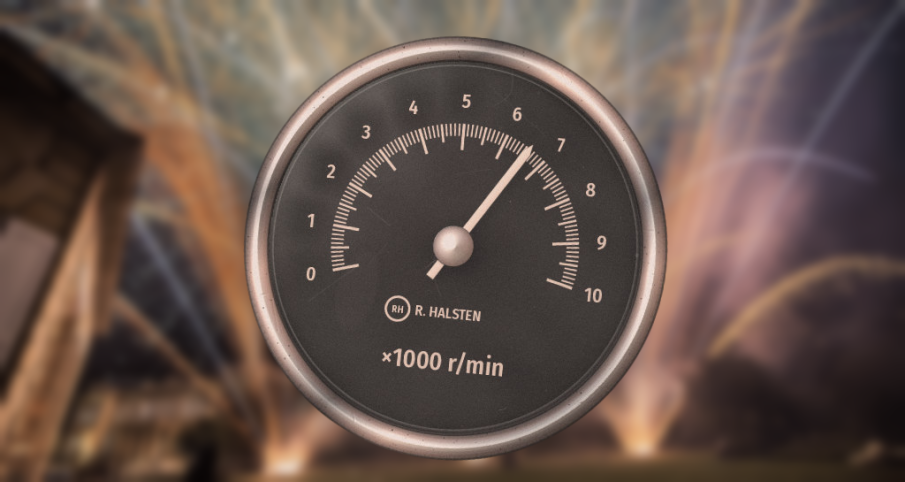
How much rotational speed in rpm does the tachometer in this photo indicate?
6600 rpm
